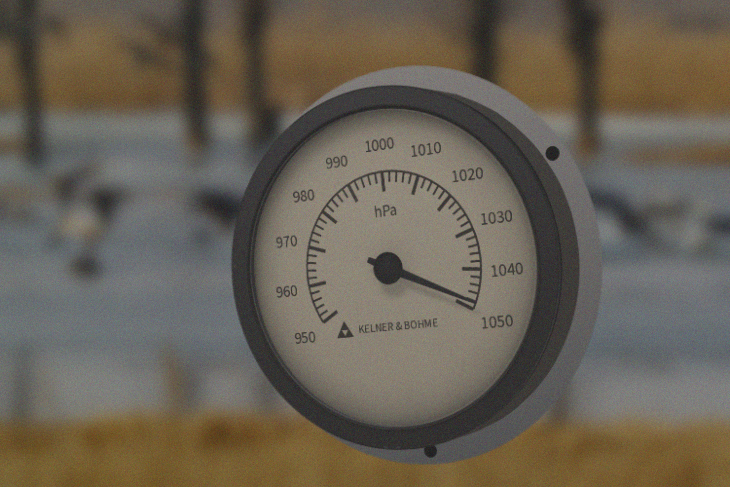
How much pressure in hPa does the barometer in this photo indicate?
1048 hPa
